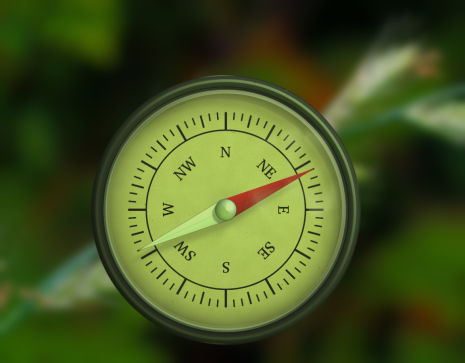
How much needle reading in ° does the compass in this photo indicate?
65 °
